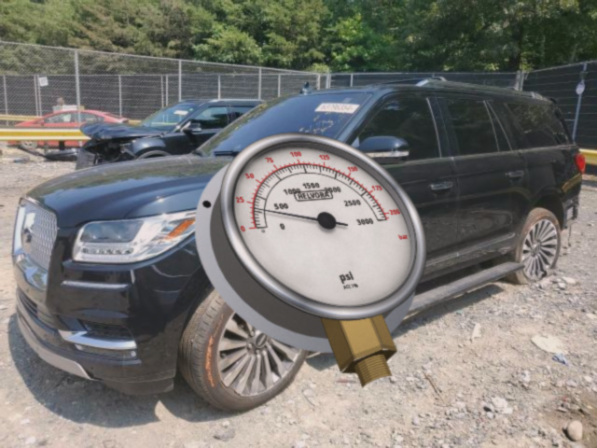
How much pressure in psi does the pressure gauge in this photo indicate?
250 psi
